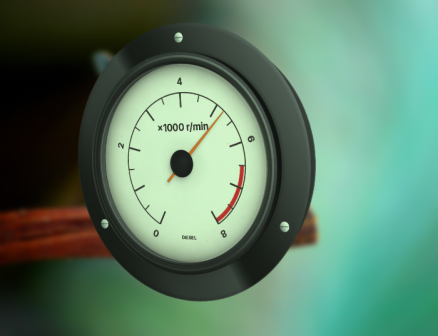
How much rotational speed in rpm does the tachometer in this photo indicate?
5250 rpm
